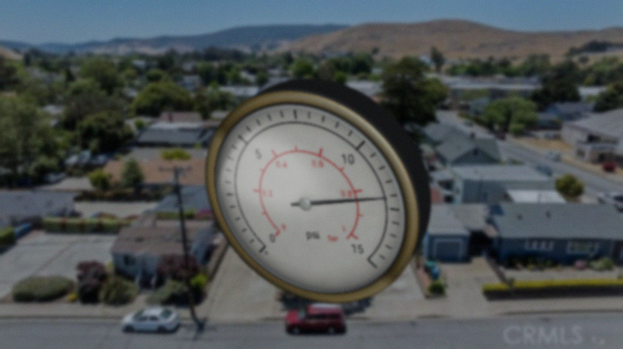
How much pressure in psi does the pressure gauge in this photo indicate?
12 psi
